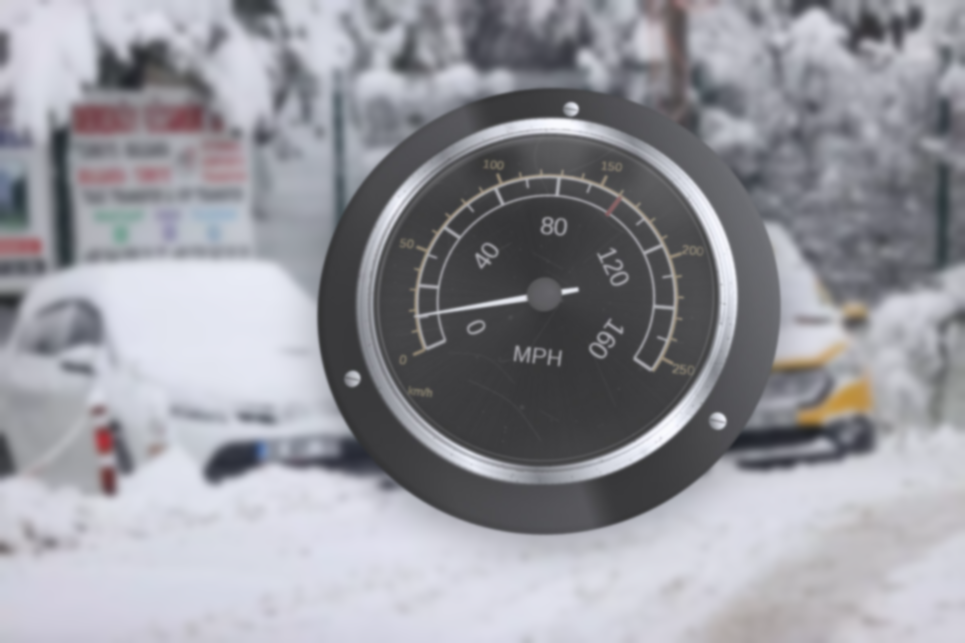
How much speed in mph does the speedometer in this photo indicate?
10 mph
